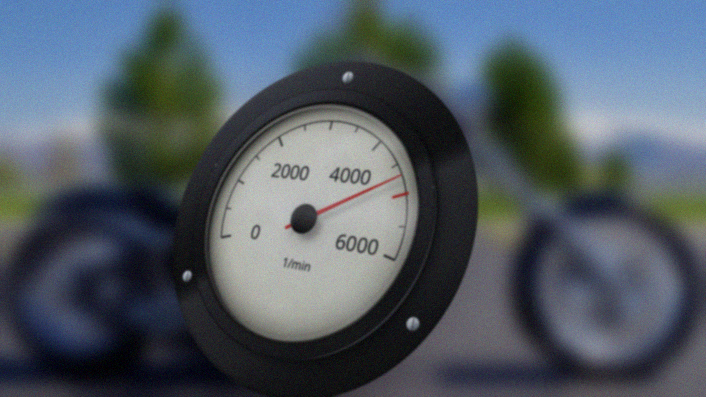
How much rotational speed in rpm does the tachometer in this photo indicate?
4750 rpm
